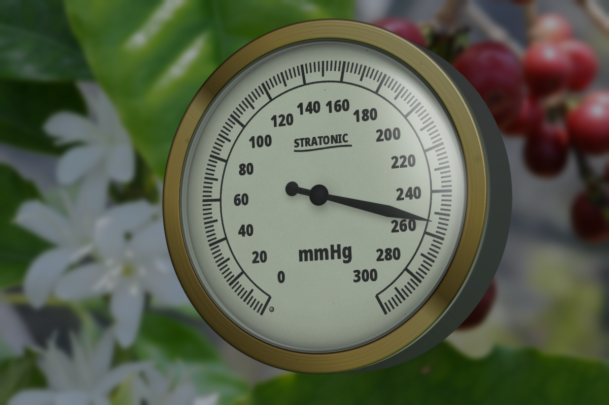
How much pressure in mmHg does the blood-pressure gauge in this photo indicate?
254 mmHg
